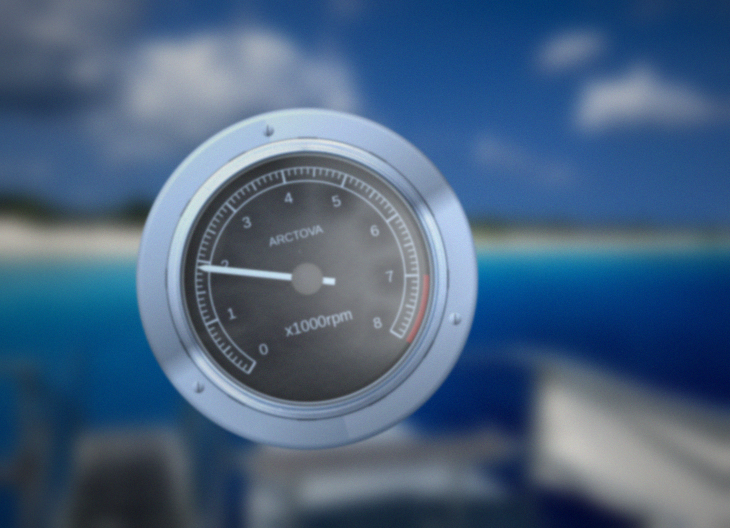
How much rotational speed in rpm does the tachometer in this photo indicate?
1900 rpm
